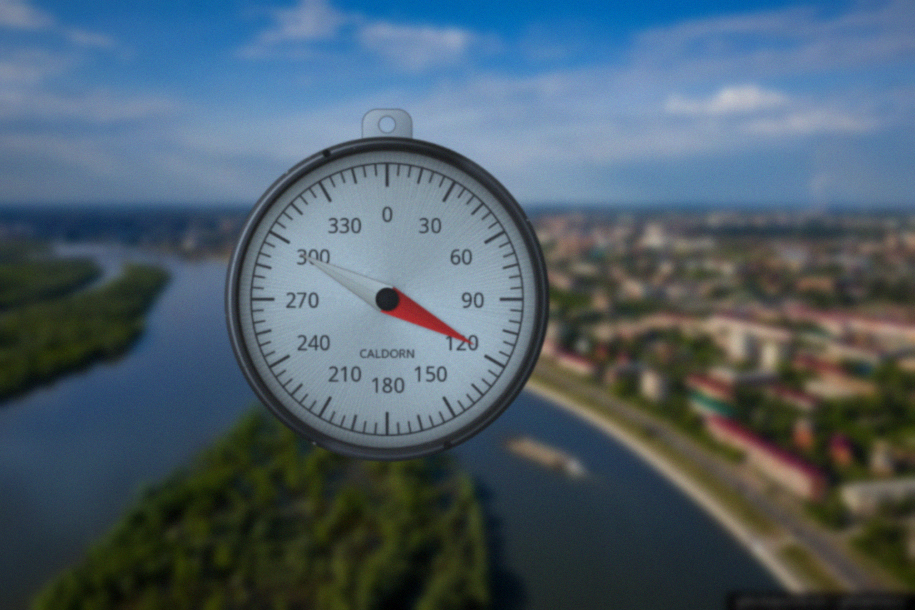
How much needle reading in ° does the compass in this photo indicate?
117.5 °
